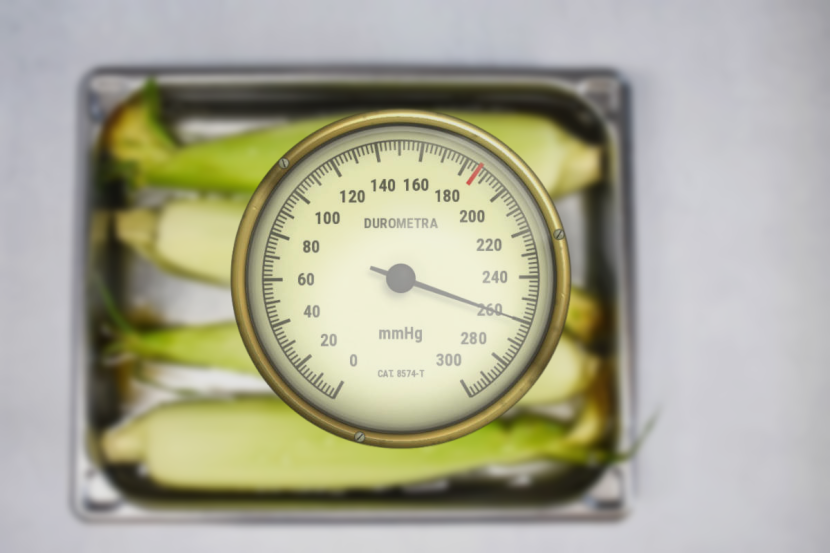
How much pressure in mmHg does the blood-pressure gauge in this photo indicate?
260 mmHg
